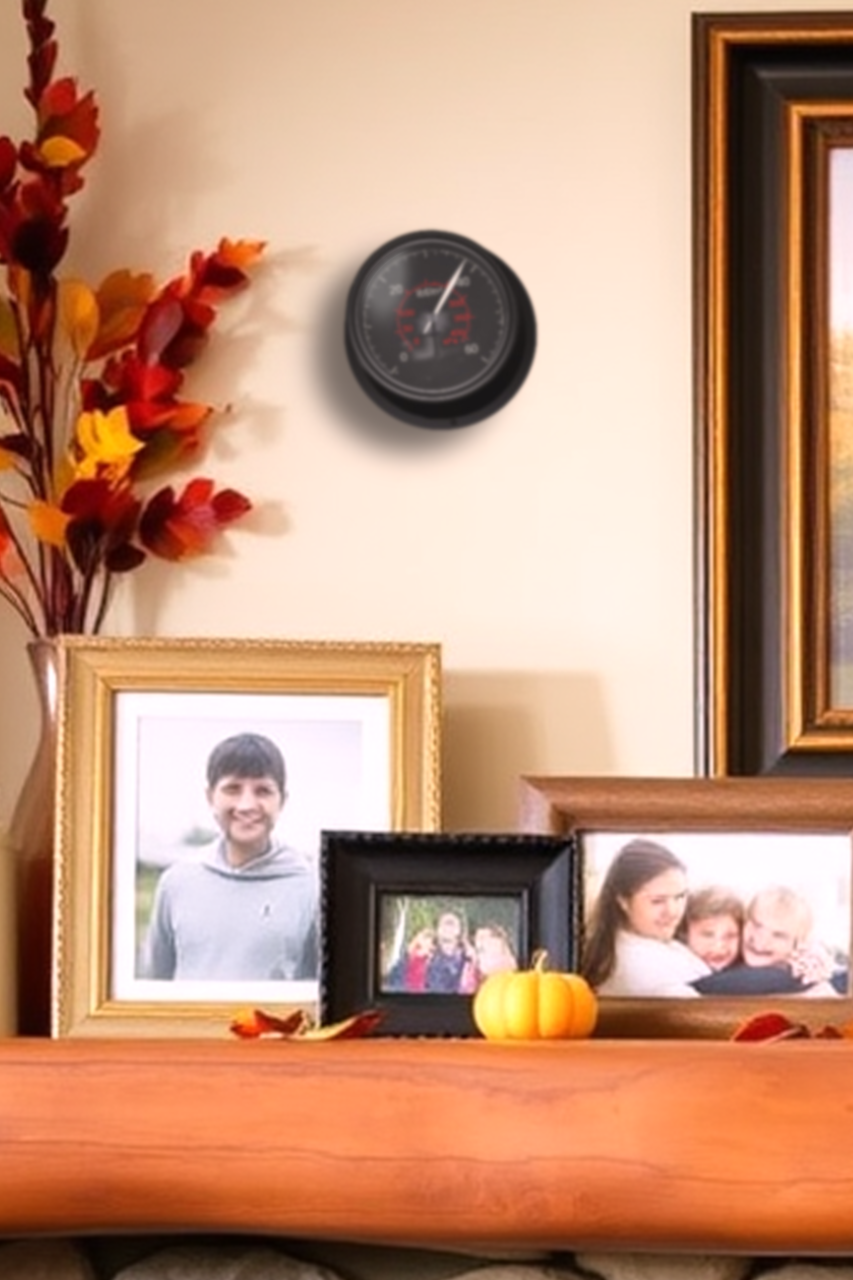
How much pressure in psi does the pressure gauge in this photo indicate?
38 psi
